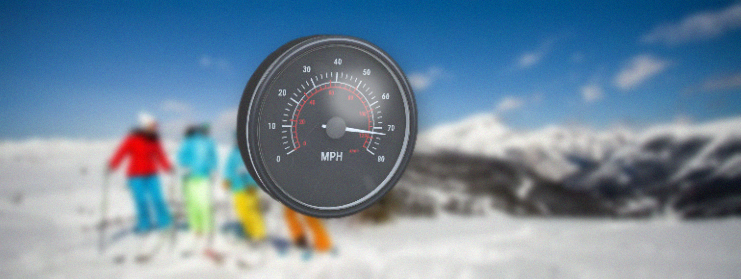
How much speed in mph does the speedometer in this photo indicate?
72 mph
